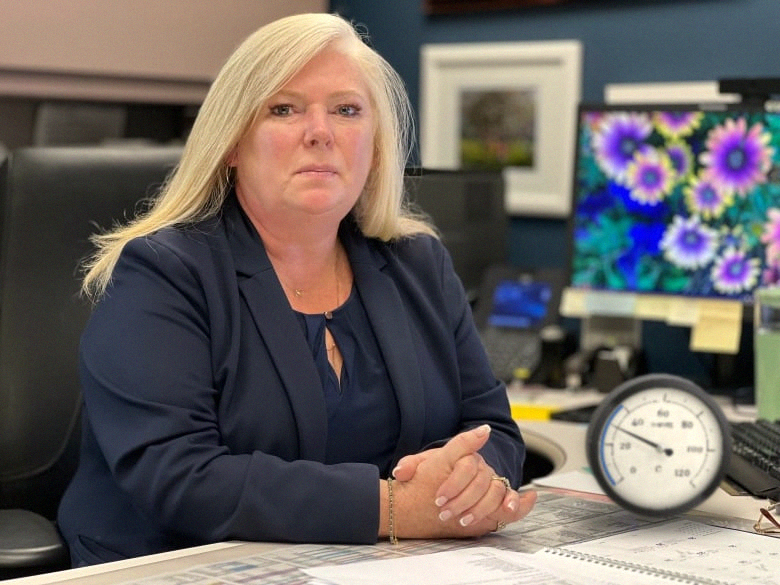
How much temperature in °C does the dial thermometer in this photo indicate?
30 °C
